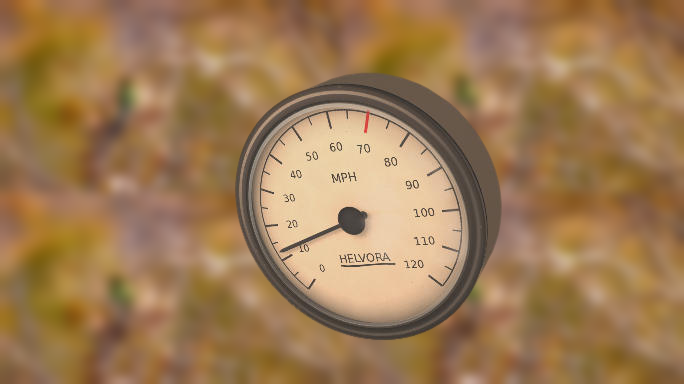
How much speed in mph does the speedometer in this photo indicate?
12.5 mph
